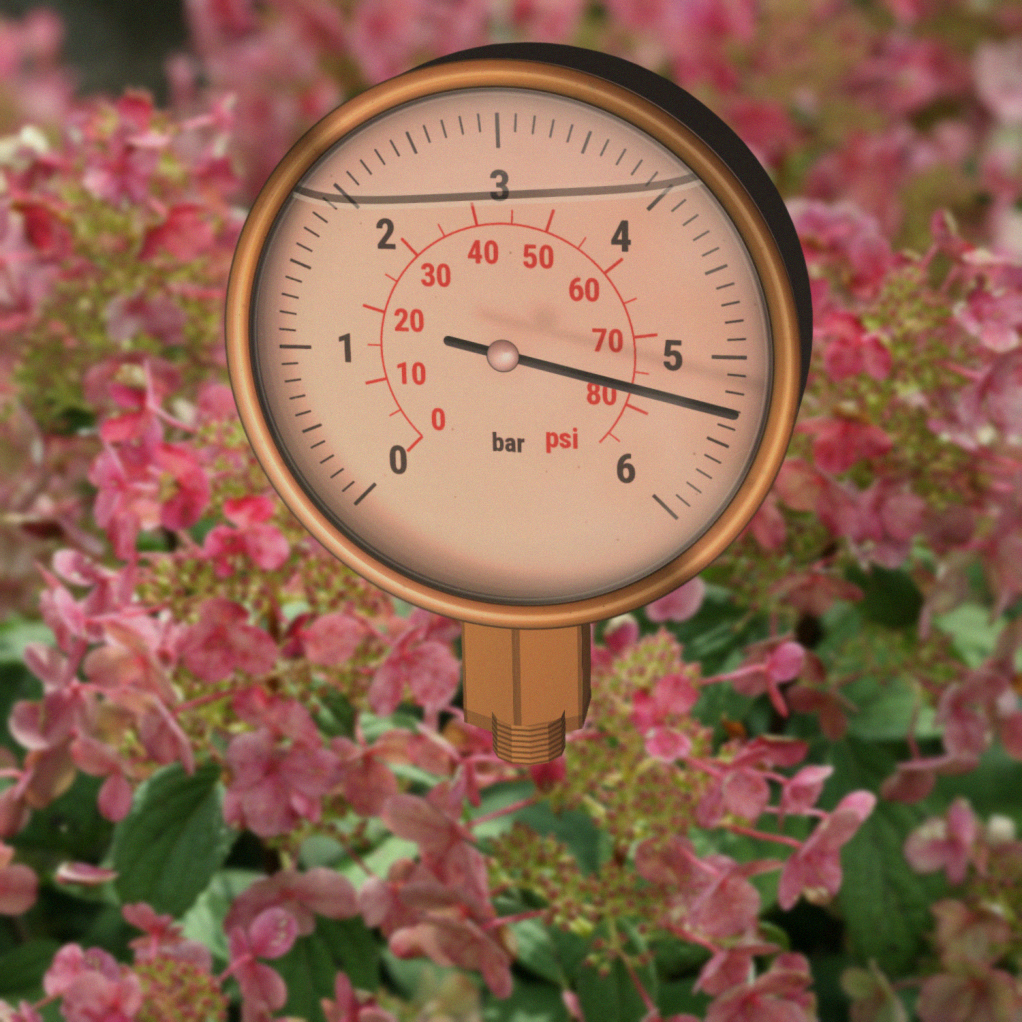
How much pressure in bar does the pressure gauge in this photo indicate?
5.3 bar
